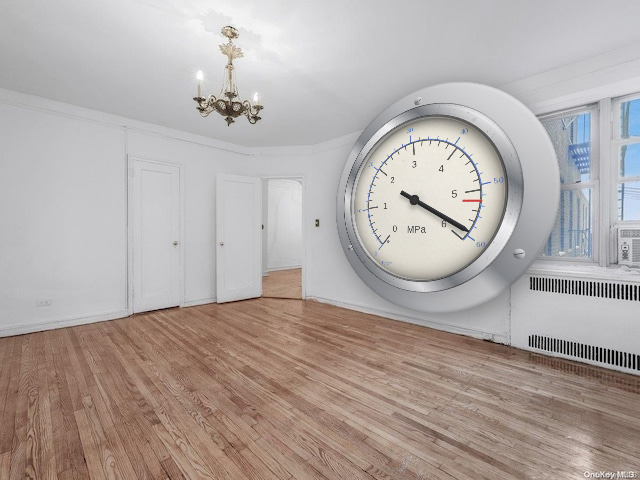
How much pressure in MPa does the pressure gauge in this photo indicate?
5.8 MPa
